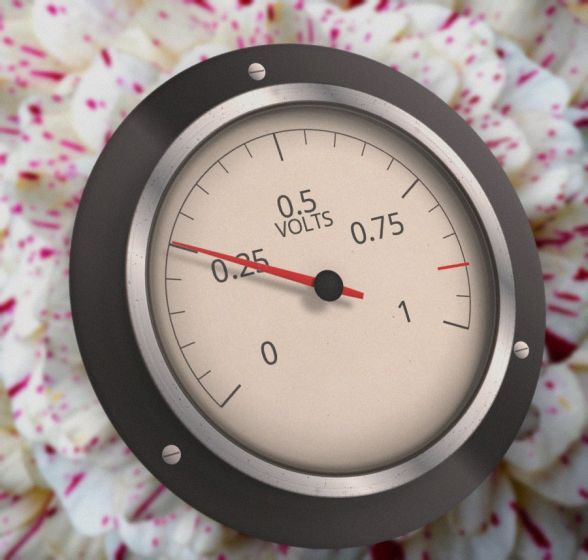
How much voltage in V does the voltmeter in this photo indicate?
0.25 V
